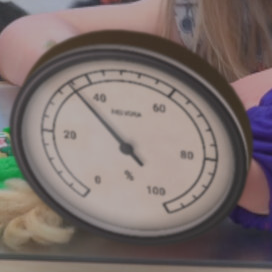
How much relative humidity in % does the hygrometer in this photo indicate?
36 %
